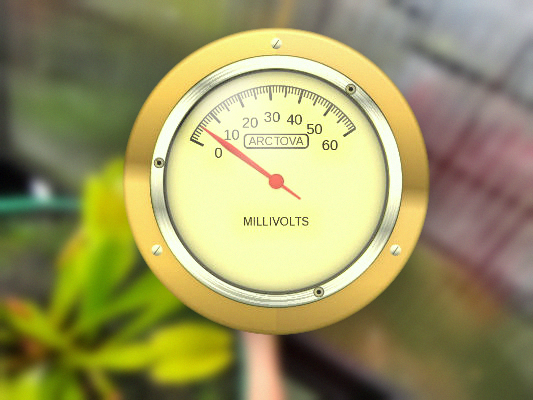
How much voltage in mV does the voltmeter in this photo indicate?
5 mV
